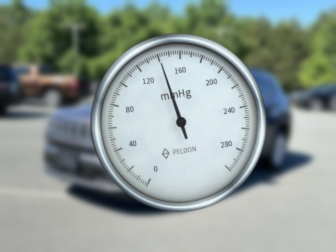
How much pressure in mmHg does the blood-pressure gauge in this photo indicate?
140 mmHg
